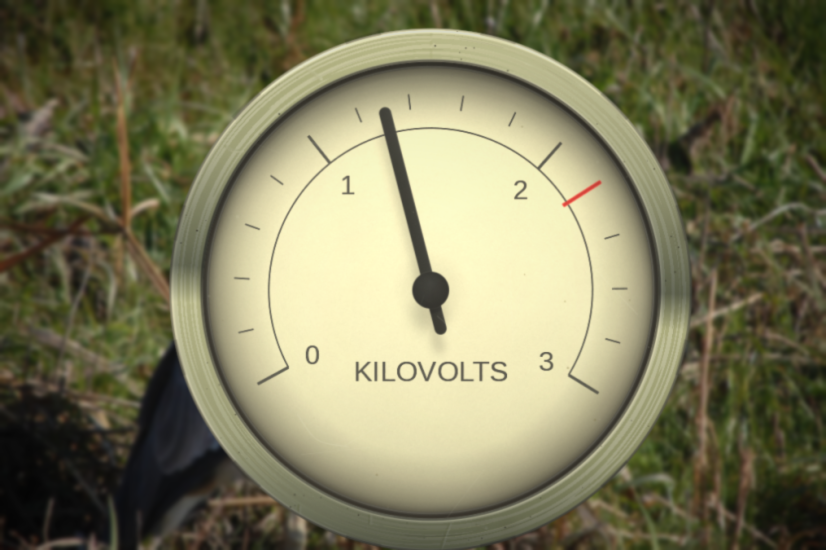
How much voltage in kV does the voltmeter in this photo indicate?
1.3 kV
